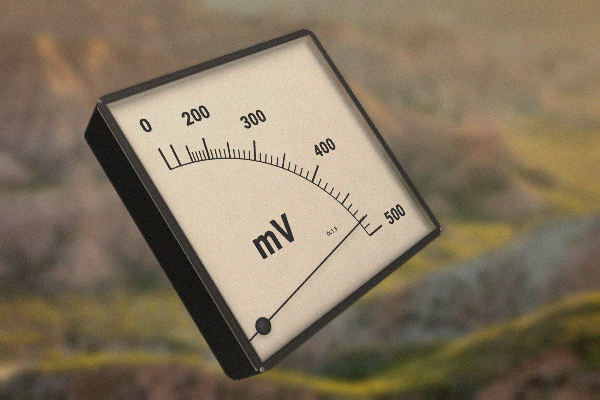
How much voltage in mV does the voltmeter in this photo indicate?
480 mV
